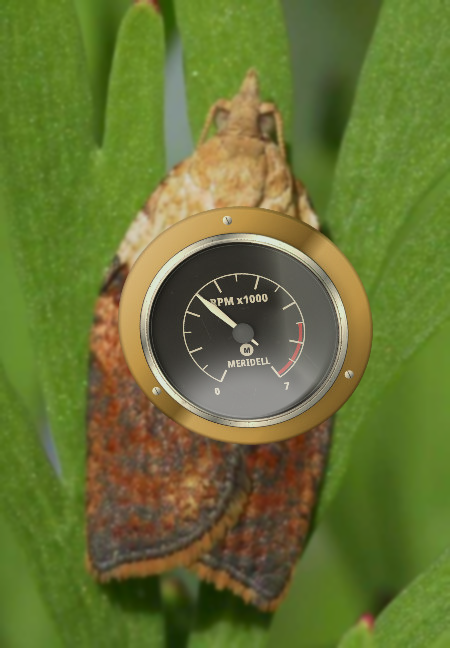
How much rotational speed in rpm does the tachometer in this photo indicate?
2500 rpm
